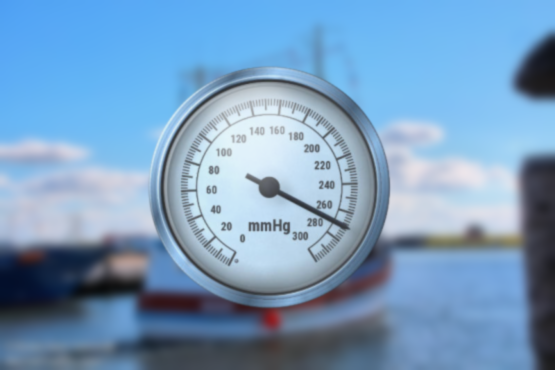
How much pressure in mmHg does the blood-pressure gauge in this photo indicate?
270 mmHg
